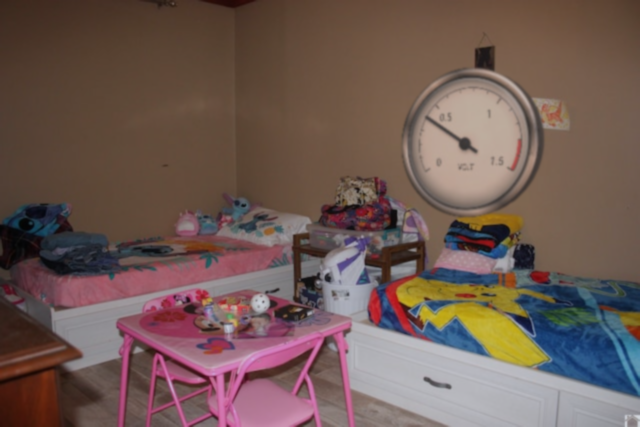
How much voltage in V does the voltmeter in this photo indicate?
0.4 V
